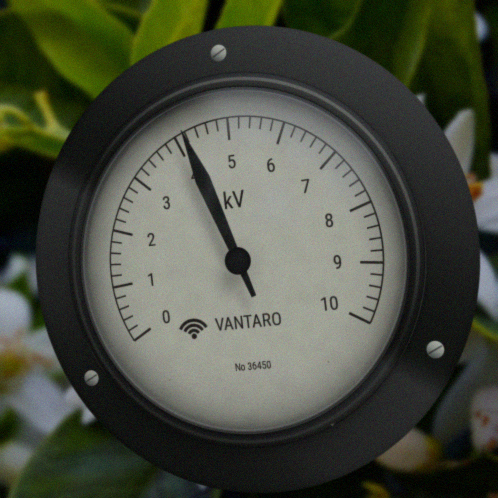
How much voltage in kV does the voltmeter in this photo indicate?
4.2 kV
